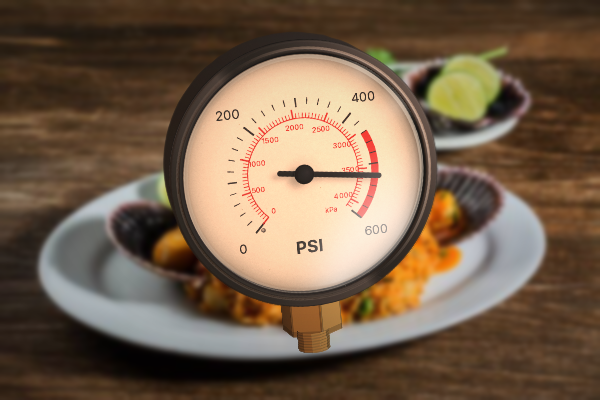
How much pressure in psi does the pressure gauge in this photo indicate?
520 psi
